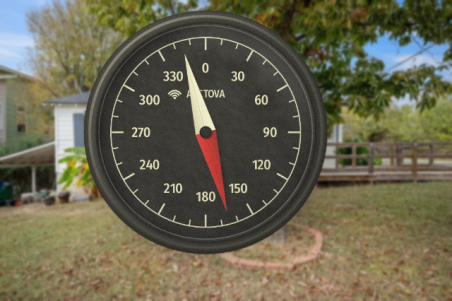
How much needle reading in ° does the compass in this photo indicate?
165 °
